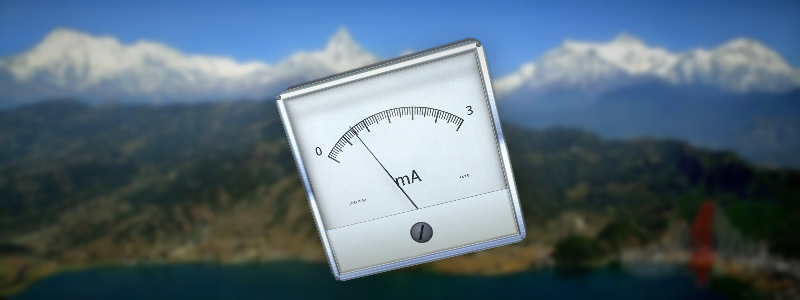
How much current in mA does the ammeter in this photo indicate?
0.75 mA
